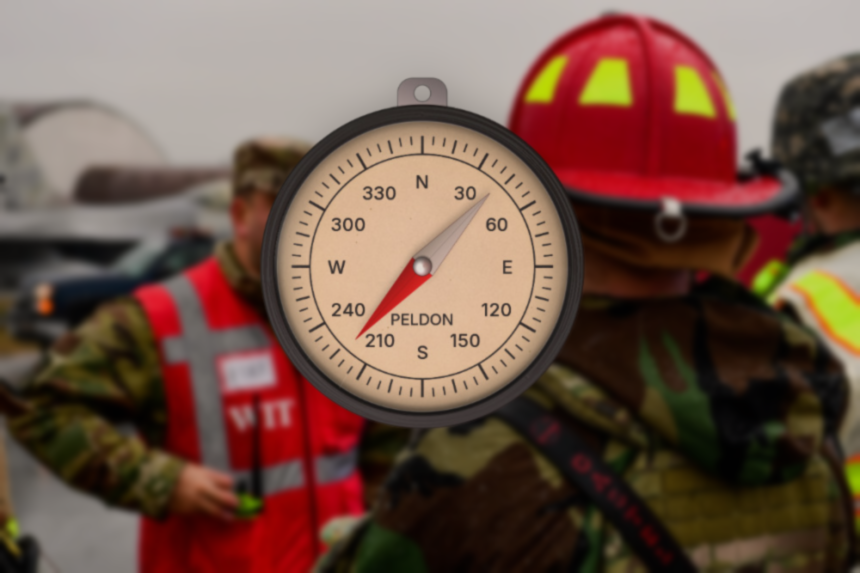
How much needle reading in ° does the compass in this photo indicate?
222.5 °
